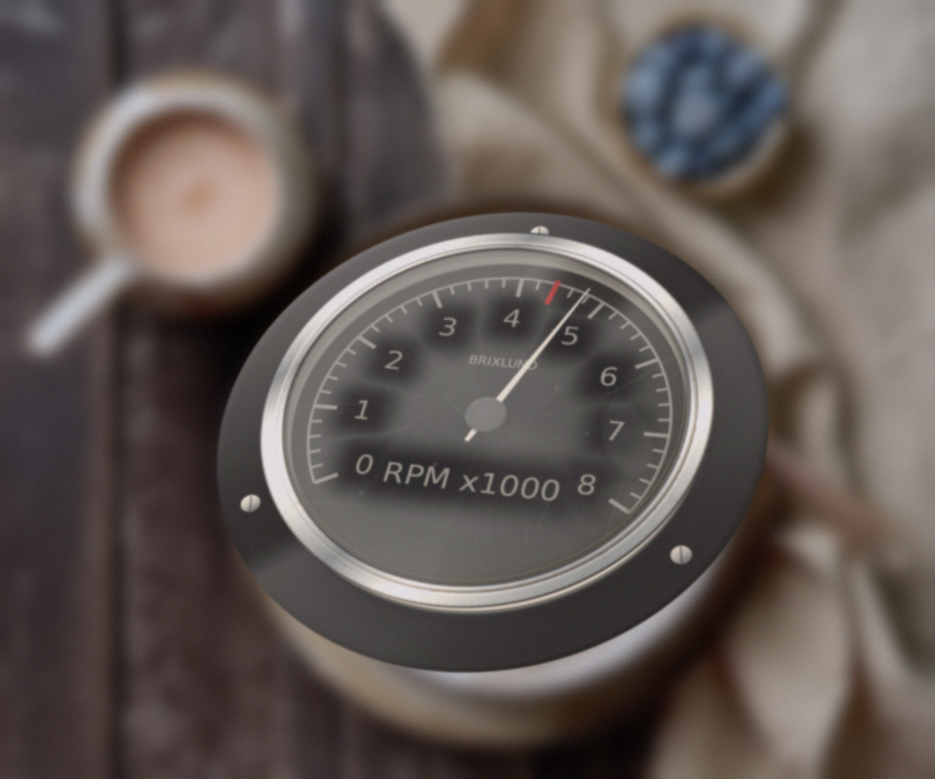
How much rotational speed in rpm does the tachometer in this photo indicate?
4800 rpm
